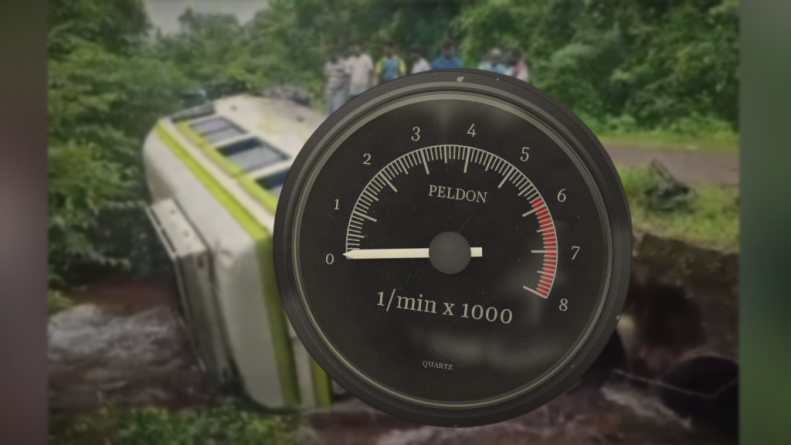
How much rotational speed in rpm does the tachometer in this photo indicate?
100 rpm
